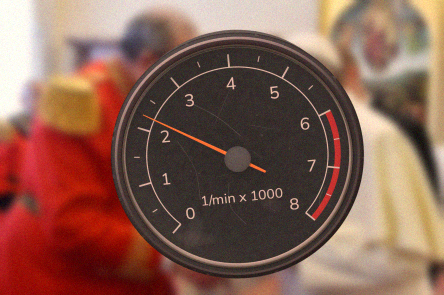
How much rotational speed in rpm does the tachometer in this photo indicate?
2250 rpm
